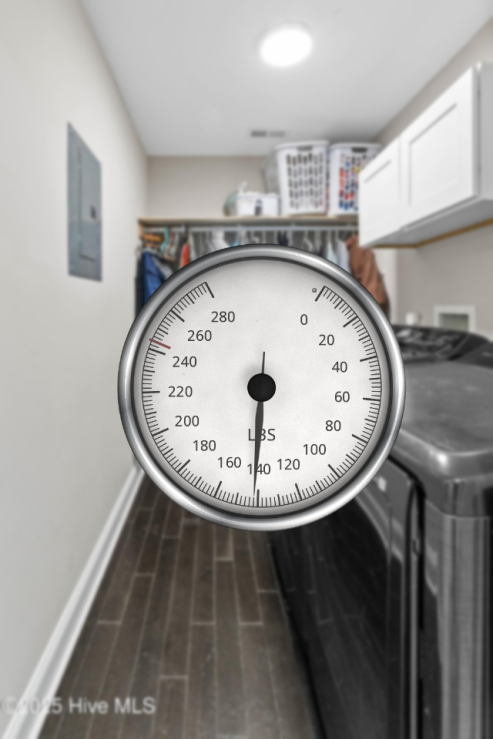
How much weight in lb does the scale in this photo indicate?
142 lb
